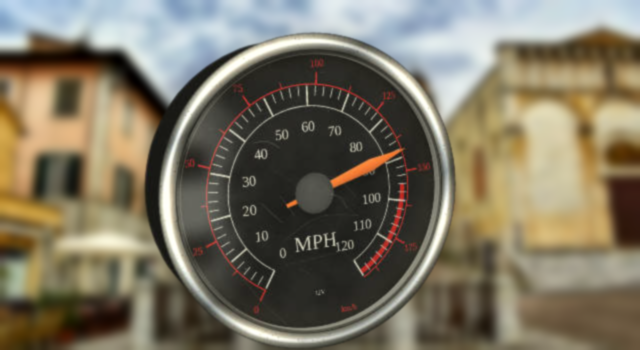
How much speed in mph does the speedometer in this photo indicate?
88 mph
